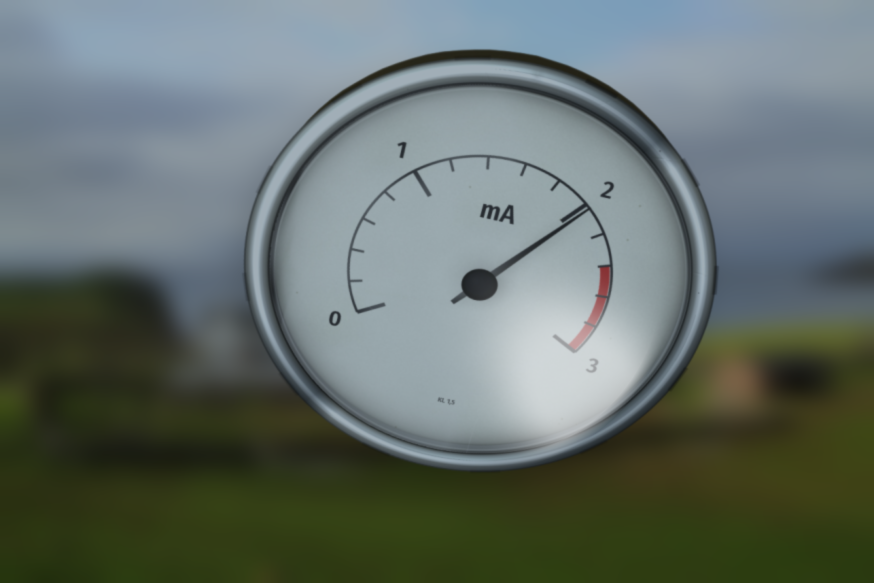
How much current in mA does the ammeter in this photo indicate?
2 mA
